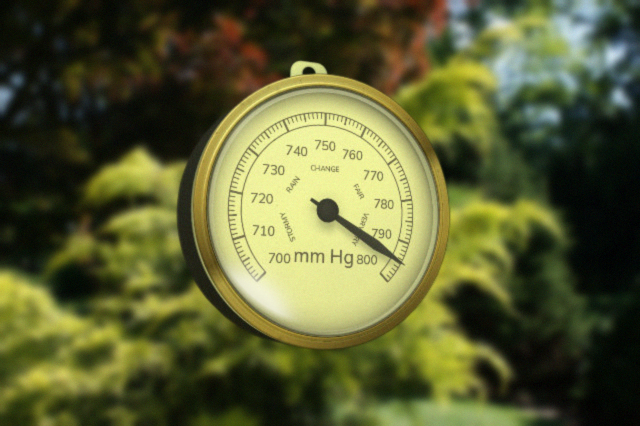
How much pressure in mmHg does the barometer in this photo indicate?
795 mmHg
